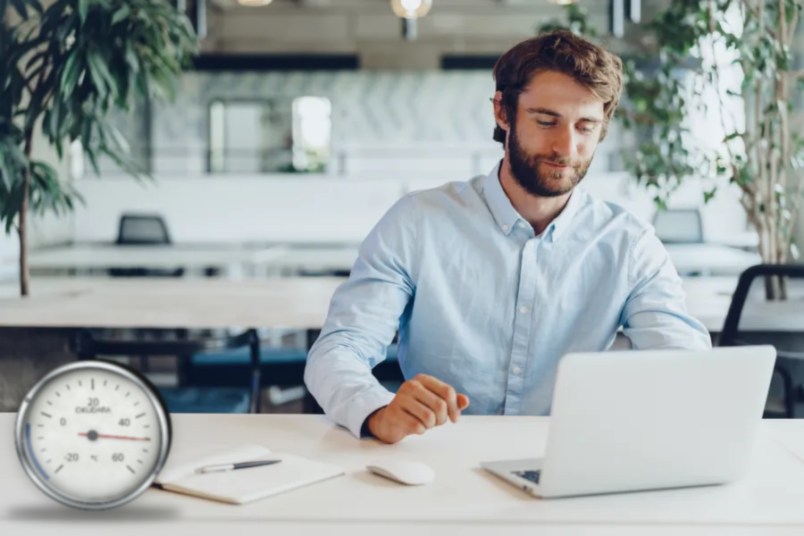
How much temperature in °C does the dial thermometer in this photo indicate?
48 °C
